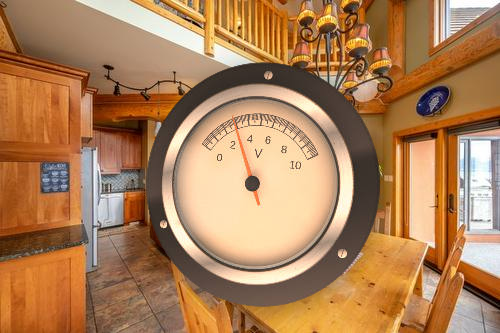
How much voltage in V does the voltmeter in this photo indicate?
3 V
